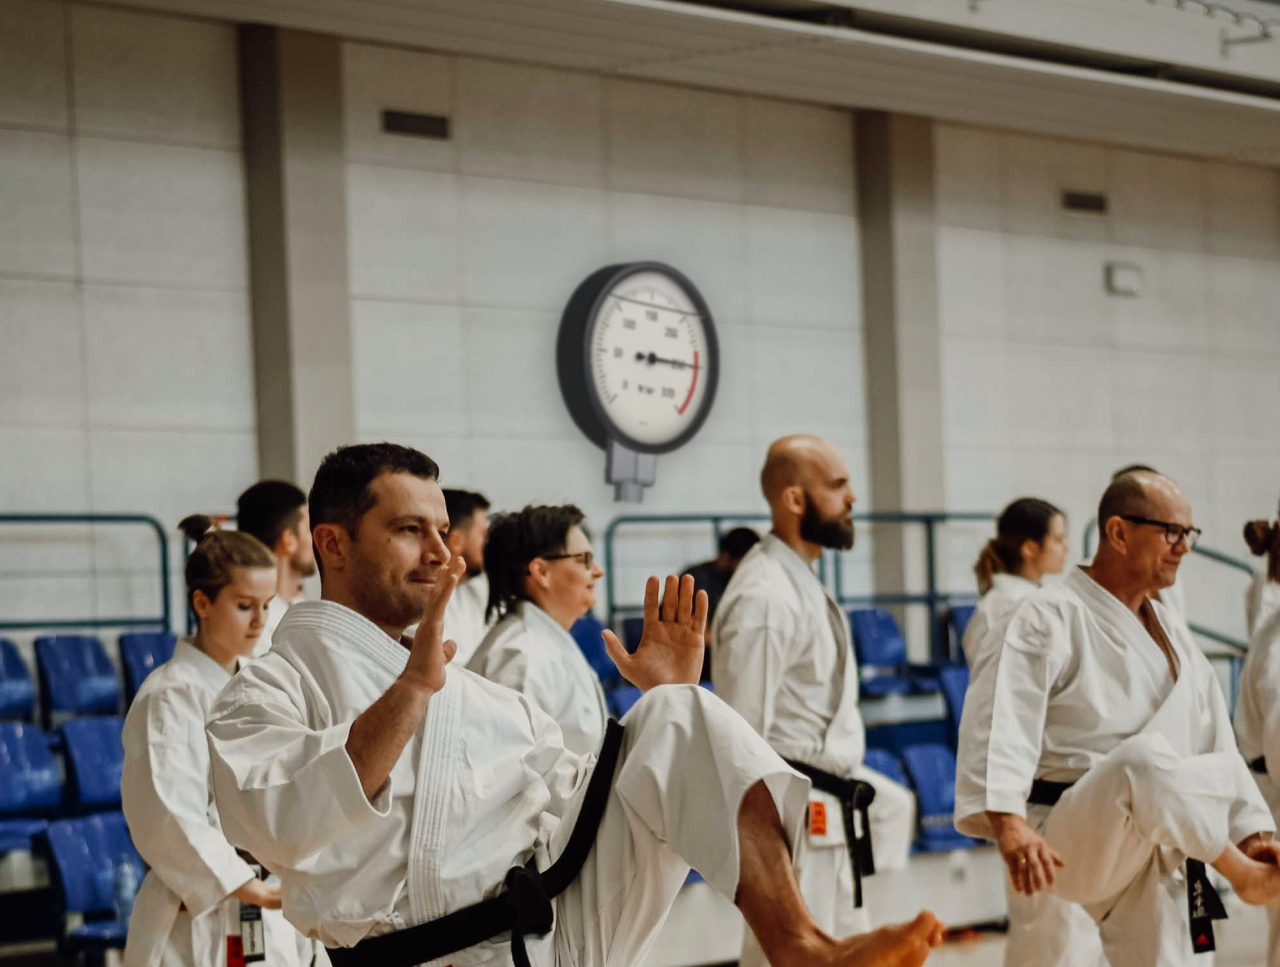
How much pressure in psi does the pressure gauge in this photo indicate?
250 psi
